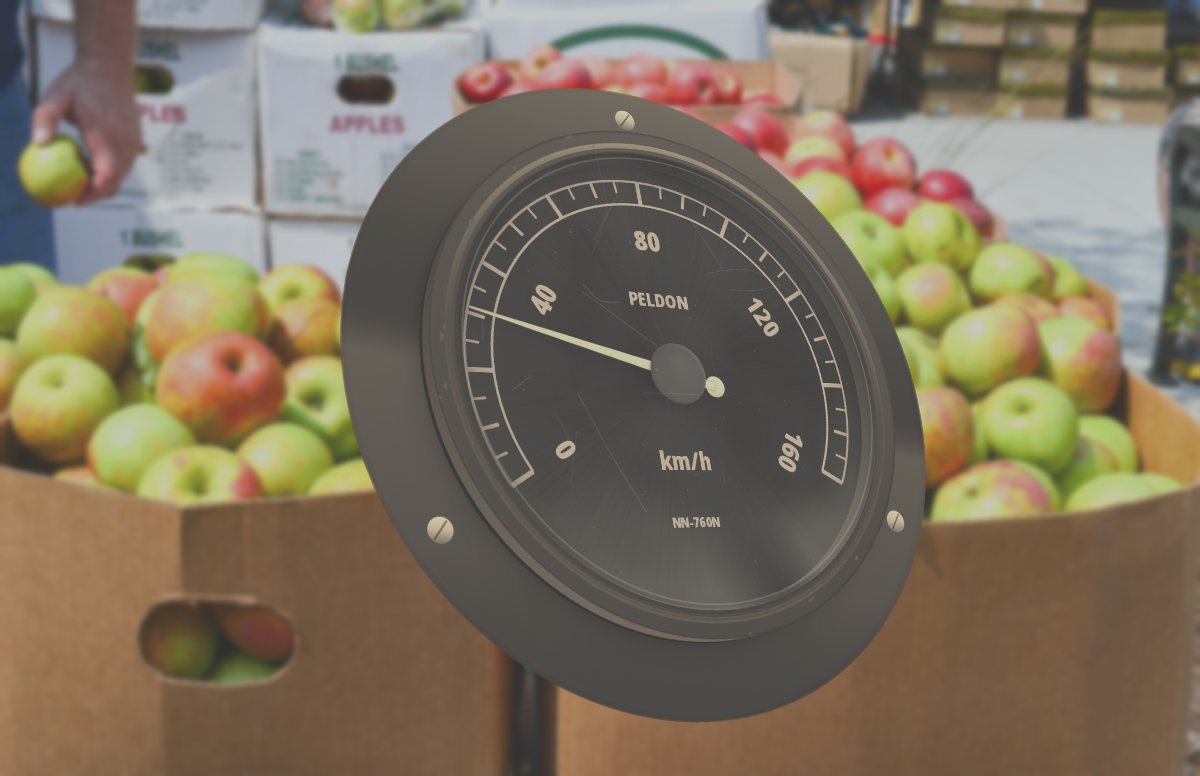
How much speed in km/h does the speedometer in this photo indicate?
30 km/h
